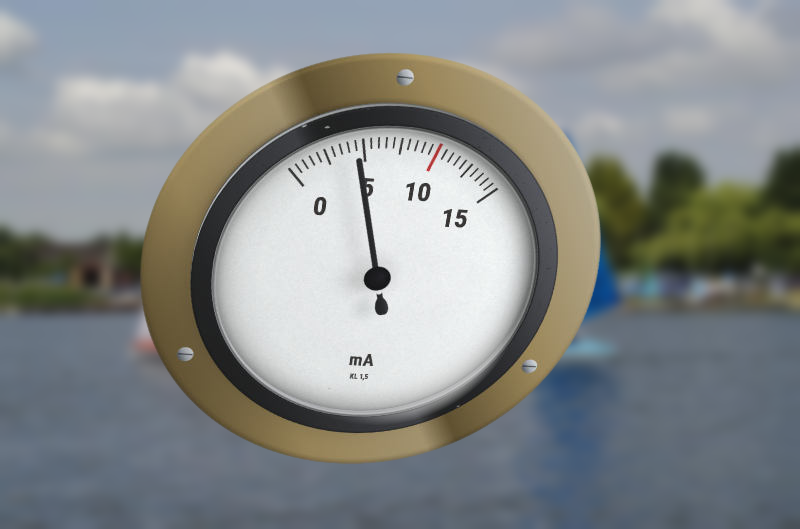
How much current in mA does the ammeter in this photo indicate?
4.5 mA
